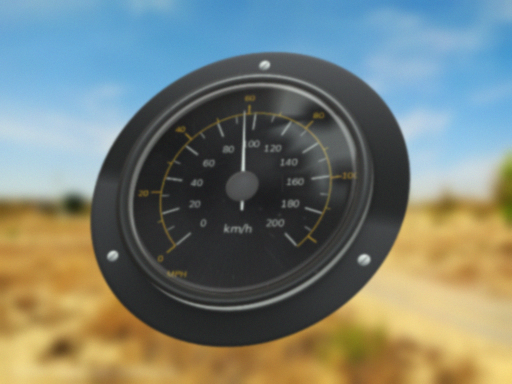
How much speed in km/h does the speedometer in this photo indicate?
95 km/h
